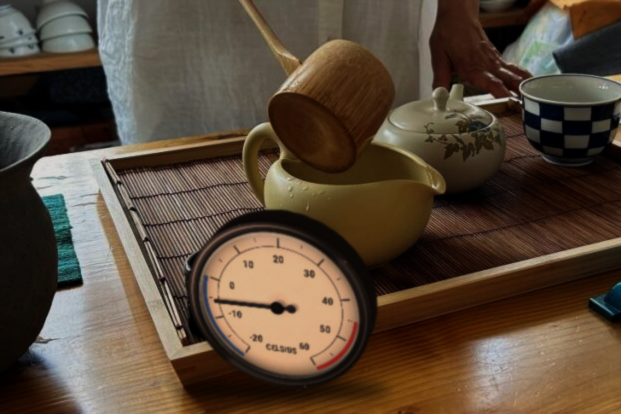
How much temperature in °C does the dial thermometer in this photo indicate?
-5 °C
